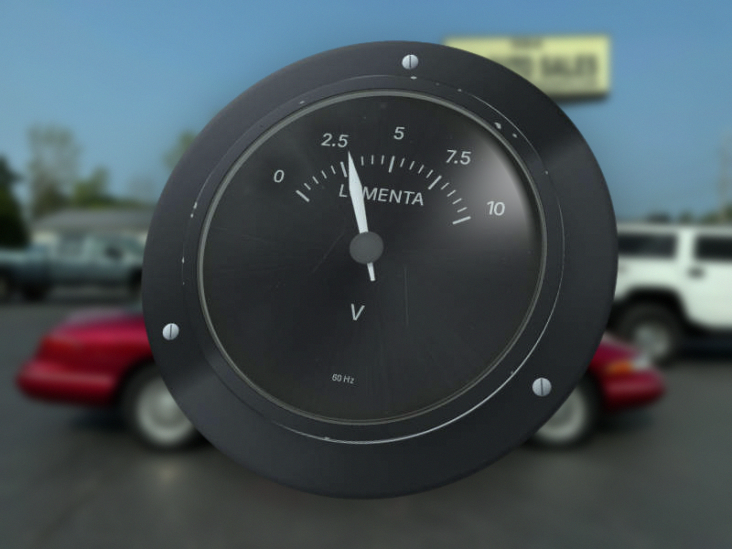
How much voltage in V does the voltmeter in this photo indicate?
3 V
